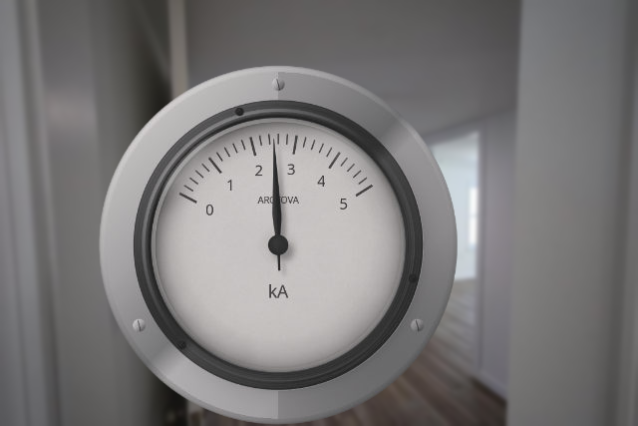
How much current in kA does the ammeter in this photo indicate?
2.5 kA
